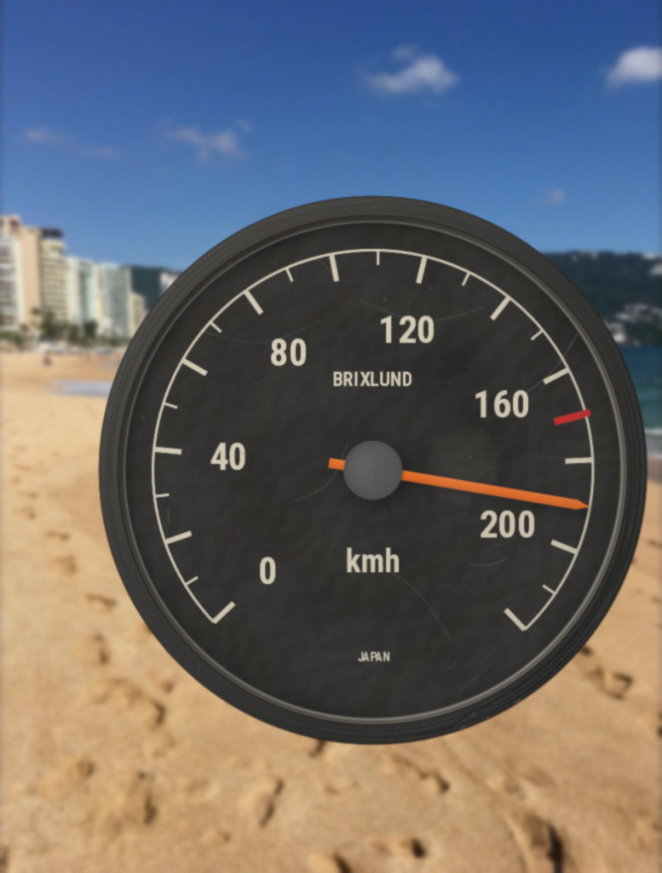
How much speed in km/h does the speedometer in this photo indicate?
190 km/h
